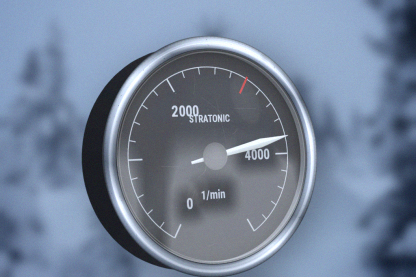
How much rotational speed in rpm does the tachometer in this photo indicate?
3800 rpm
